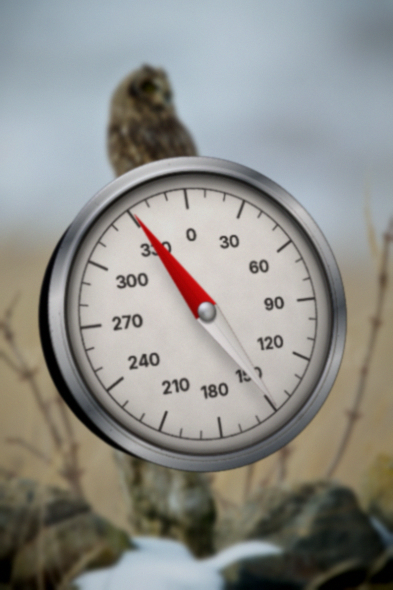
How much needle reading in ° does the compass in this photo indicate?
330 °
